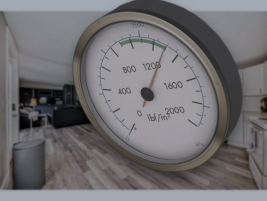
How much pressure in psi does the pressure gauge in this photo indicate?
1300 psi
